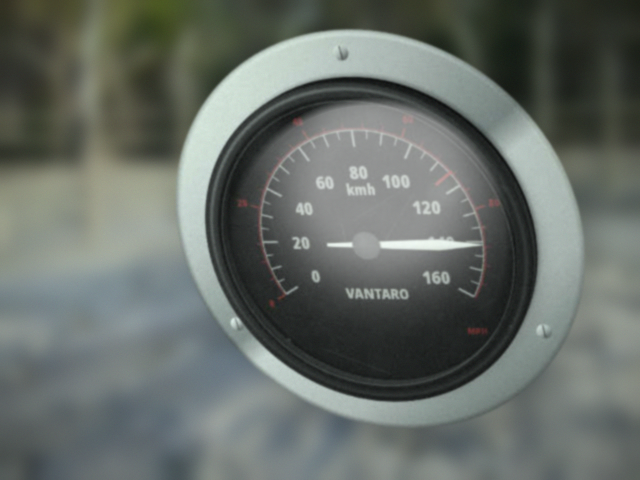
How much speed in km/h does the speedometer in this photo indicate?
140 km/h
